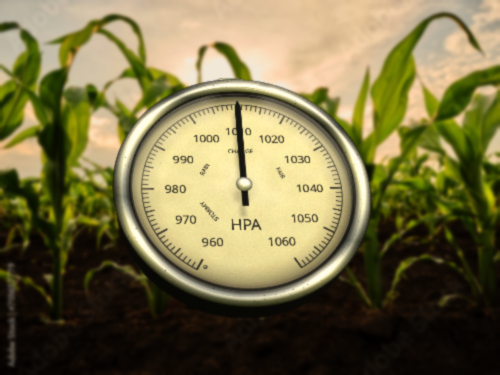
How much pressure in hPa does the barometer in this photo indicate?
1010 hPa
